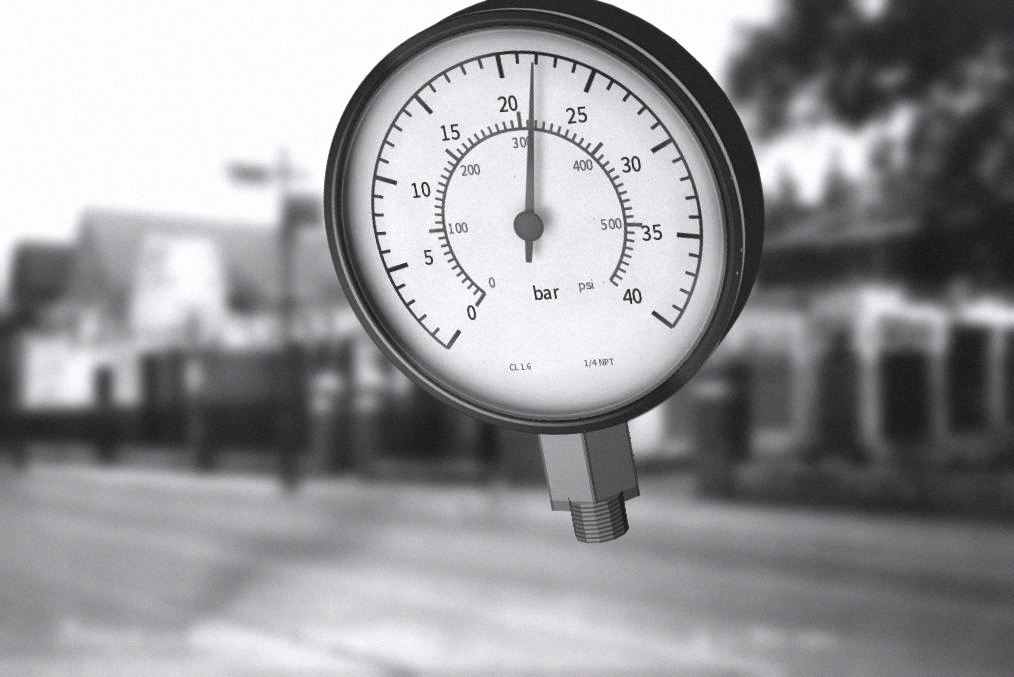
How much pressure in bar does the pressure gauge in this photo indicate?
22 bar
